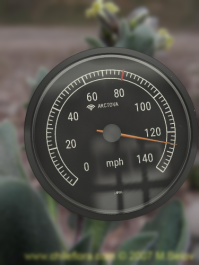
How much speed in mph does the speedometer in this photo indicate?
126 mph
